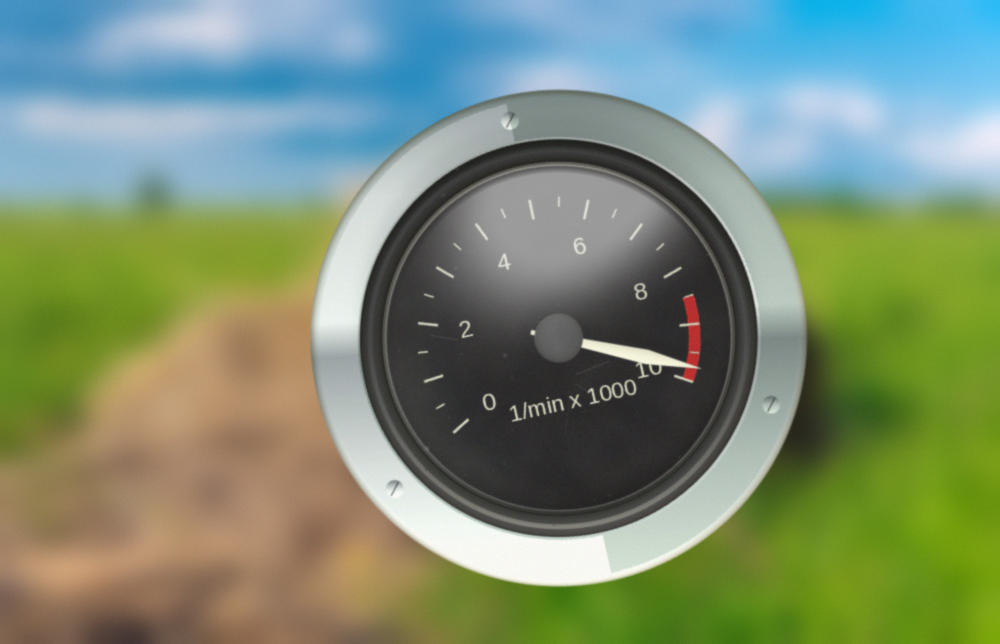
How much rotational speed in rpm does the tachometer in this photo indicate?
9750 rpm
